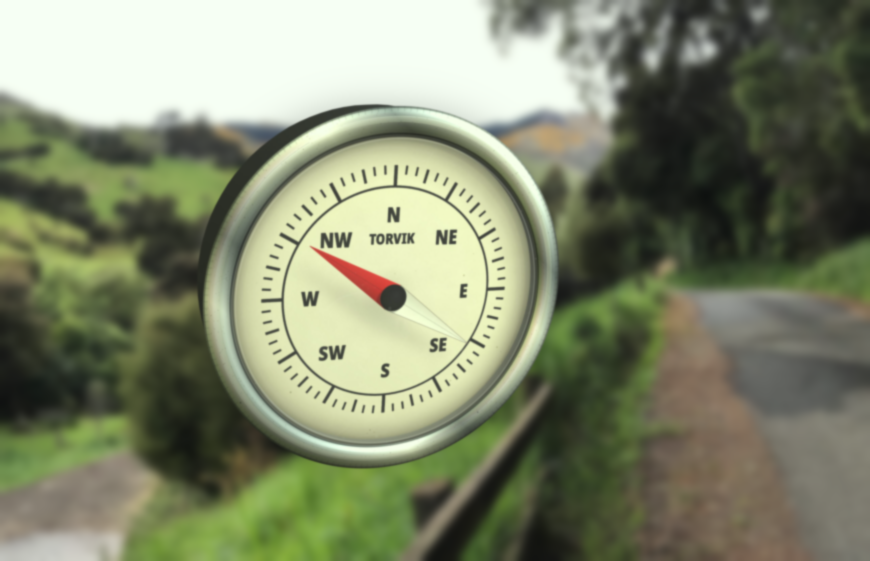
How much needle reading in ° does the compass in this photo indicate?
302.5 °
